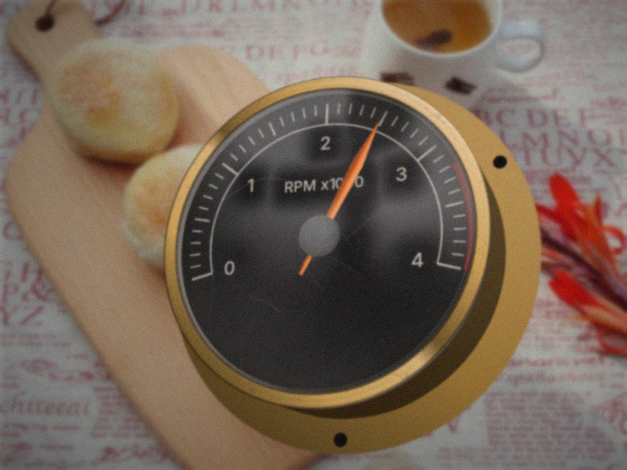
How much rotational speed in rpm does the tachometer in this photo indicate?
2500 rpm
